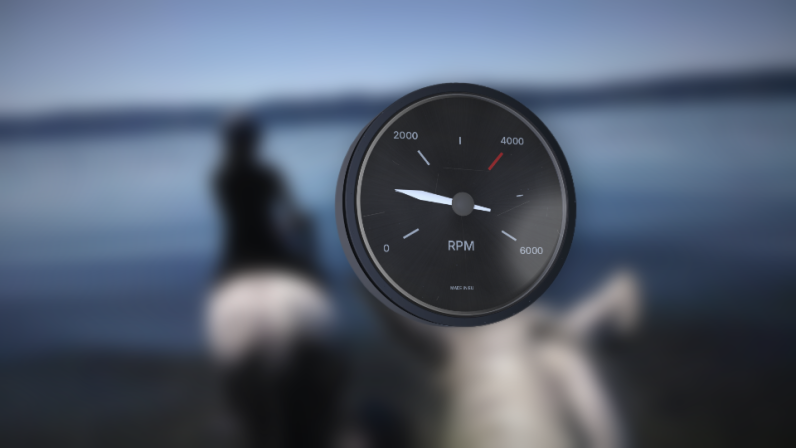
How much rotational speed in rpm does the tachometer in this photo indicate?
1000 rpm
